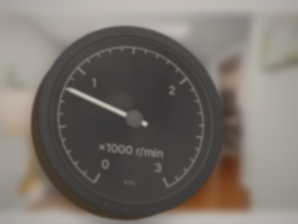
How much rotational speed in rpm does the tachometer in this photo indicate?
800 rpm
